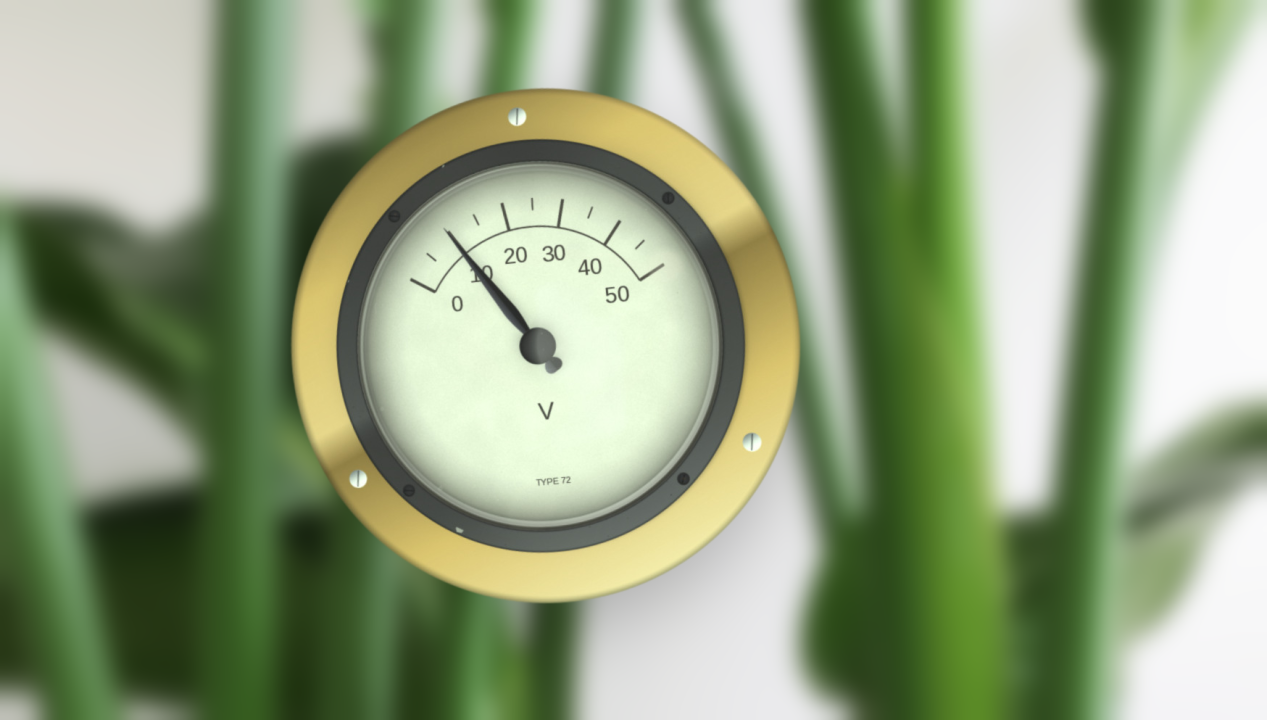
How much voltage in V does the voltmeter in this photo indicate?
10 V
